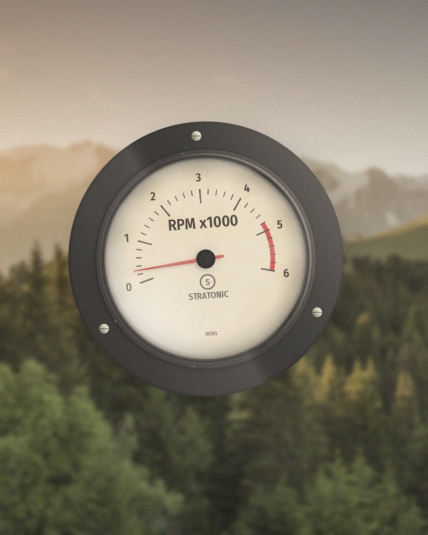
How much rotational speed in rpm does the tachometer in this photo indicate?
300 rpm
